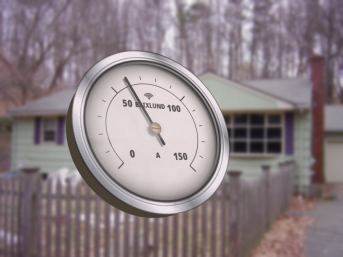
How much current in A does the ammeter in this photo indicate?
60 A
